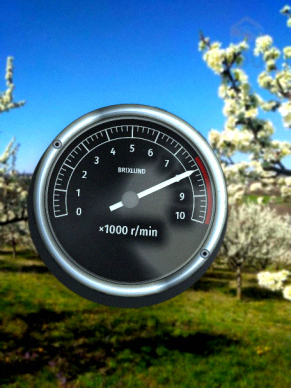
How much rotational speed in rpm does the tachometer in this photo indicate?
8000 rpm
